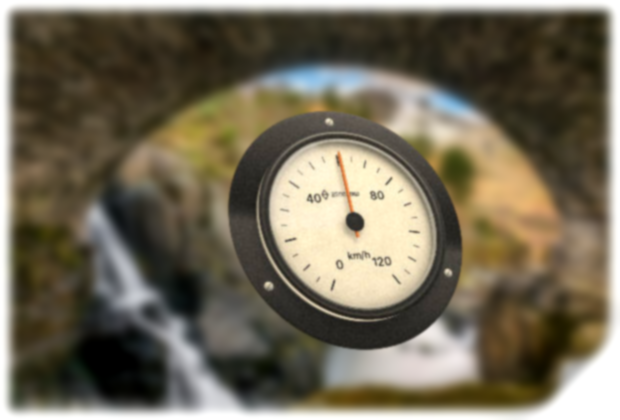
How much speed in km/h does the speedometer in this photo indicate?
60 km/h
